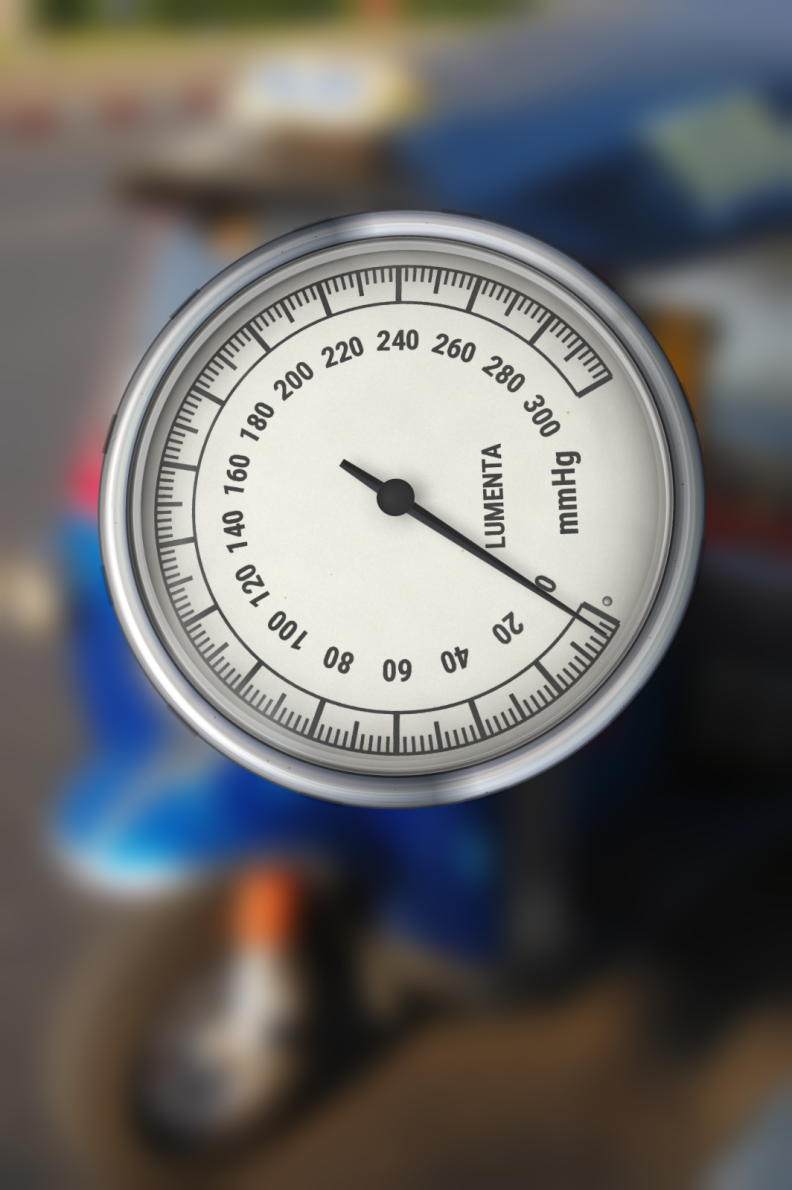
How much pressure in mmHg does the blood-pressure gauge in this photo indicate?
4 mmHg
